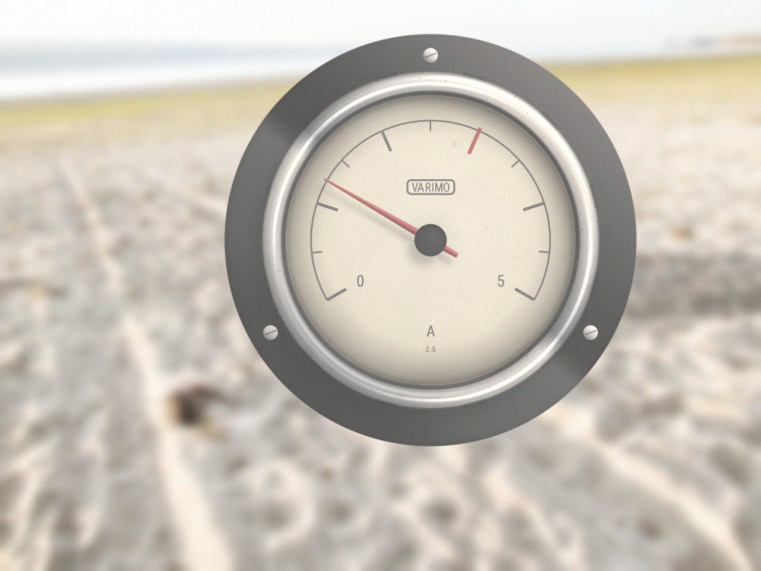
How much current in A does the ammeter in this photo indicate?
1.25 A
